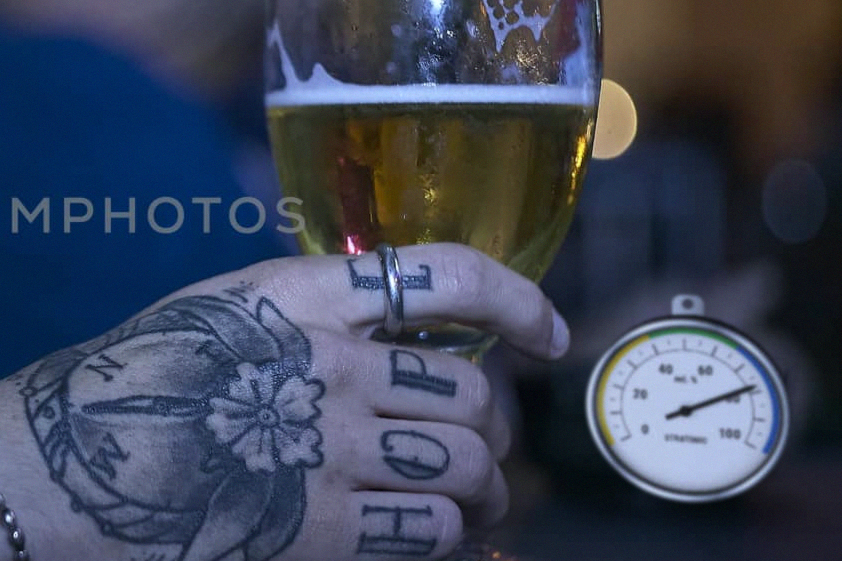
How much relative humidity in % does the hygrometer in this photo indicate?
77.5 %
